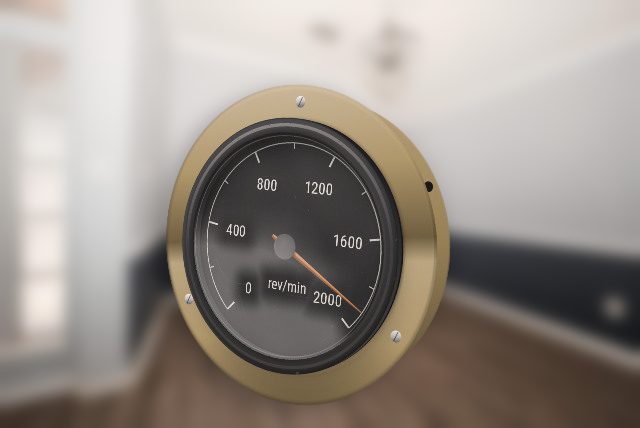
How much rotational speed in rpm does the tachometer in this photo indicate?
1900 rpm
